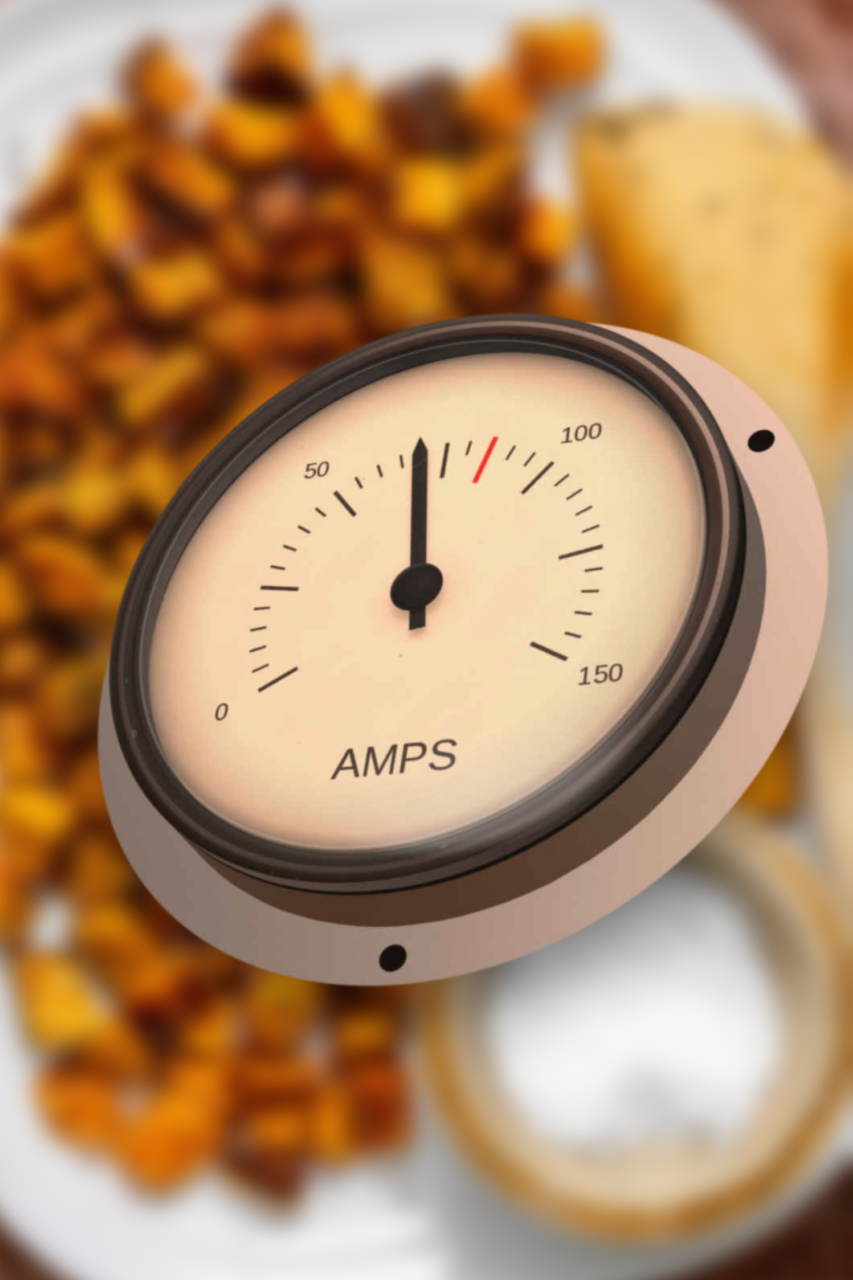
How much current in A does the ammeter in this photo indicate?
70 A
